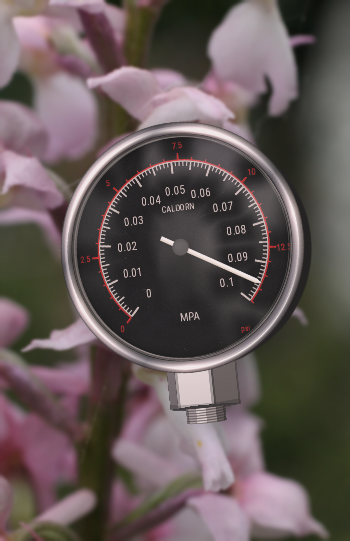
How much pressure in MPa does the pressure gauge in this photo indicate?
0.095 MPa
